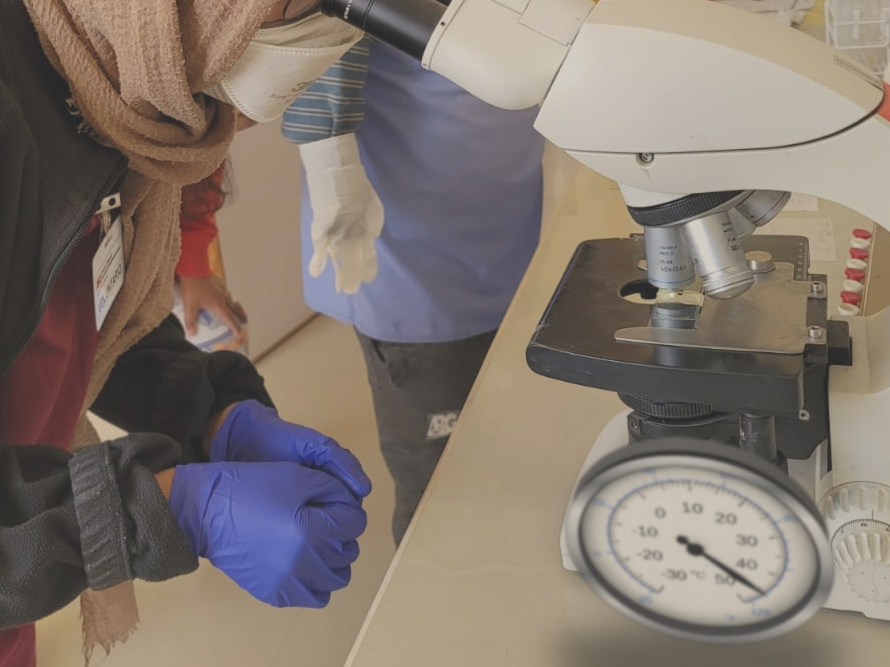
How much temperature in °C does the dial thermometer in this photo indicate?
45 °C
